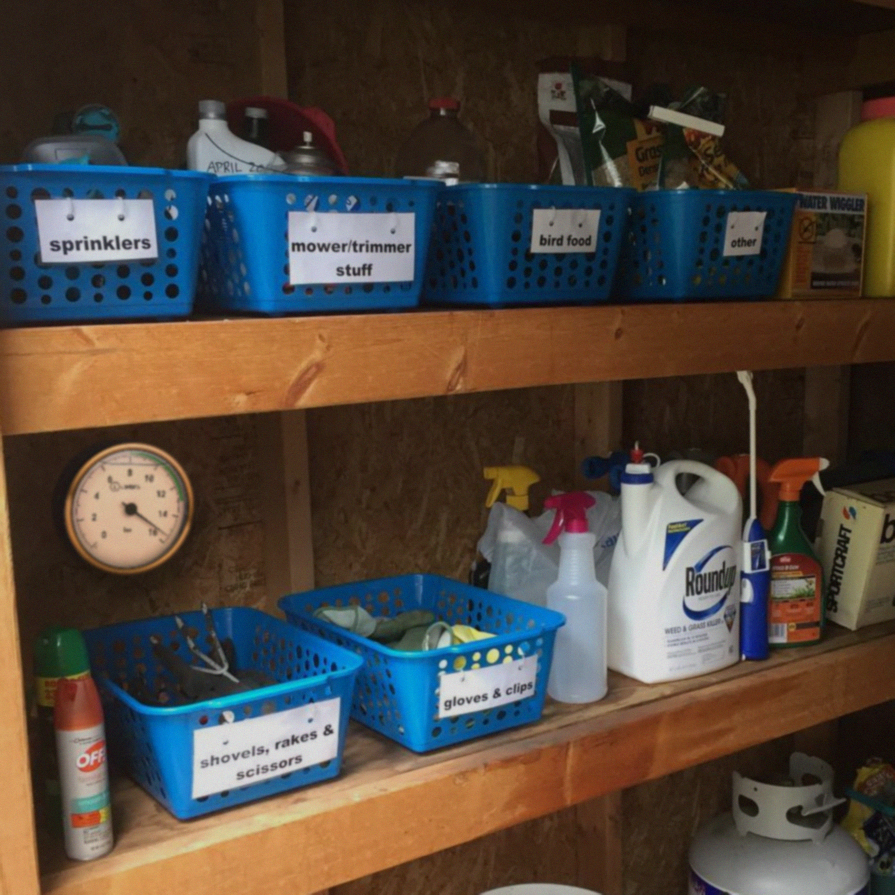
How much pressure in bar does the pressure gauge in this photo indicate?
15.5 bar
